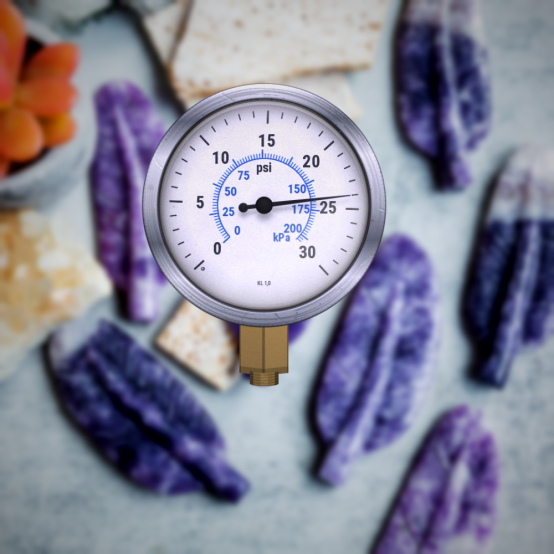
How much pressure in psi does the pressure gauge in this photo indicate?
24 psi
